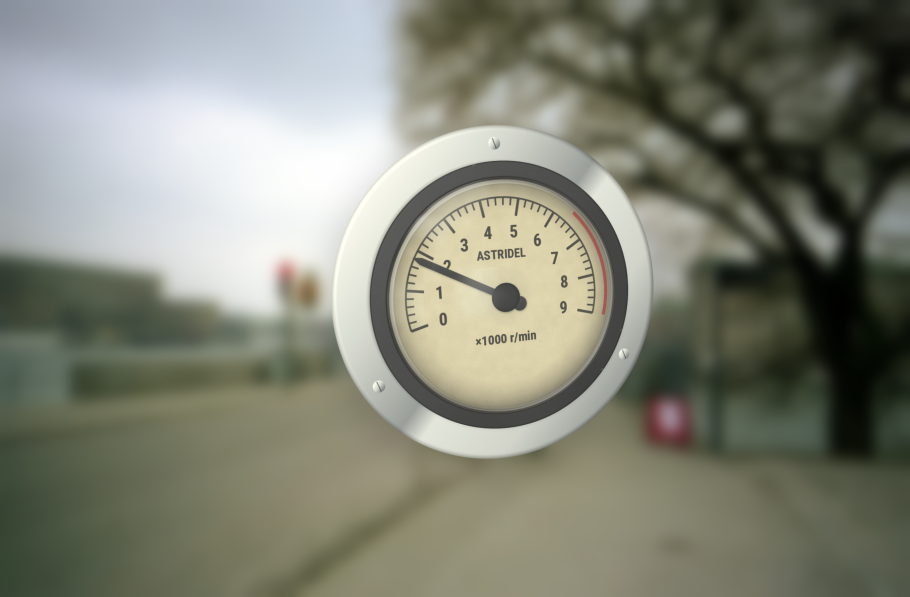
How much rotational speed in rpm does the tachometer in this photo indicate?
1800 rpm
